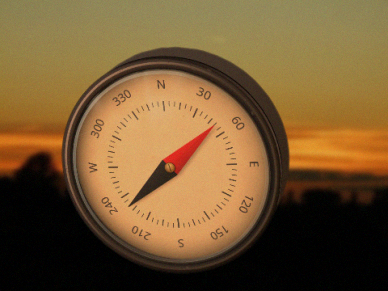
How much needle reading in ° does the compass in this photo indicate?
50 °
